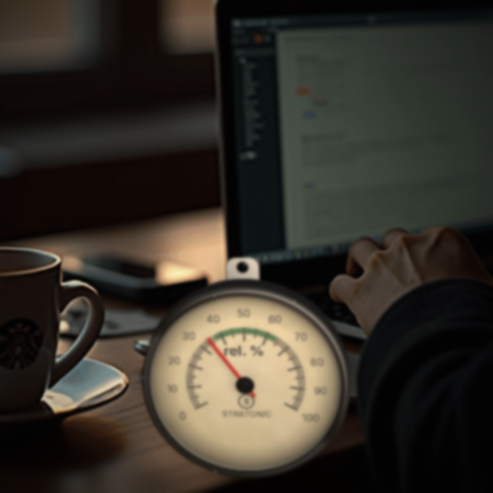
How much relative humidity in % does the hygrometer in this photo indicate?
35 %
